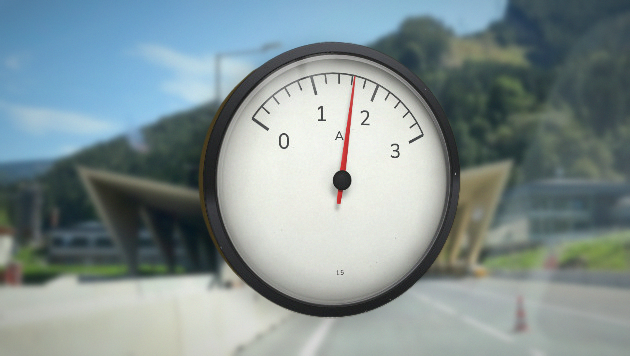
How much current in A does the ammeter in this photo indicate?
1.6 A
